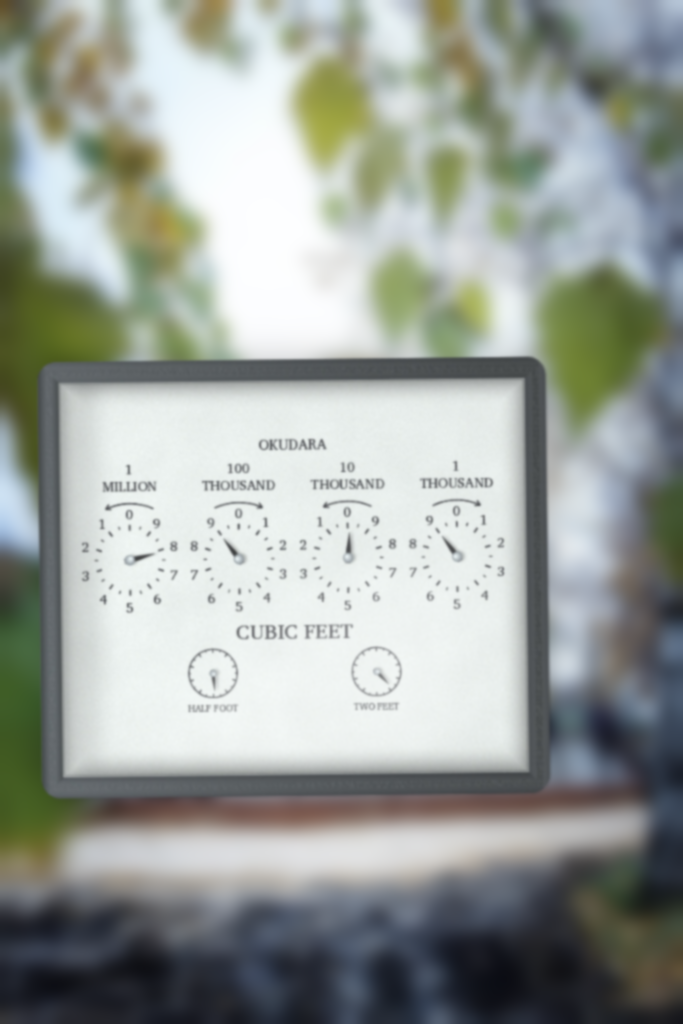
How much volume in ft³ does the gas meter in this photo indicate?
789900 ft³
